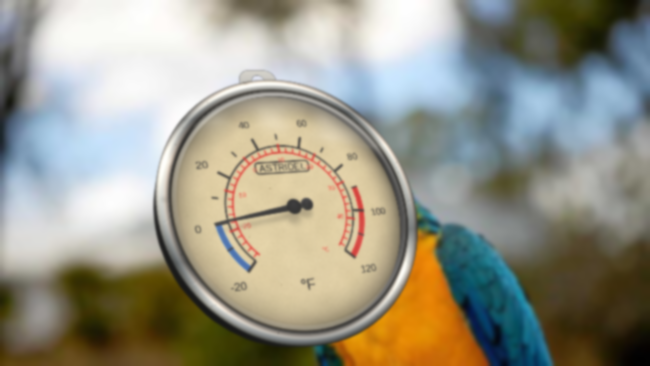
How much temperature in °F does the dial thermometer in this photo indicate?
0 °F
